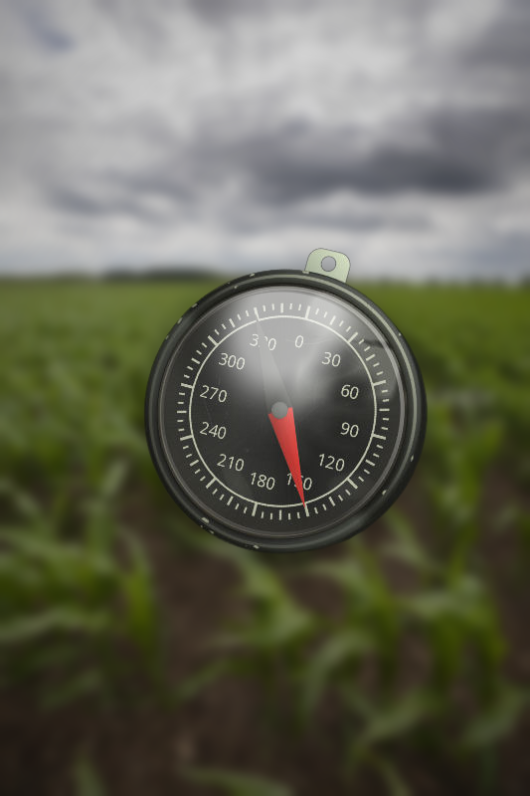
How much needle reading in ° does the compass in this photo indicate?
150 °
